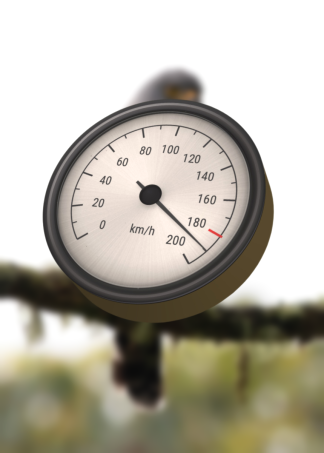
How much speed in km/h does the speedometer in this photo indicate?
190 km/h
